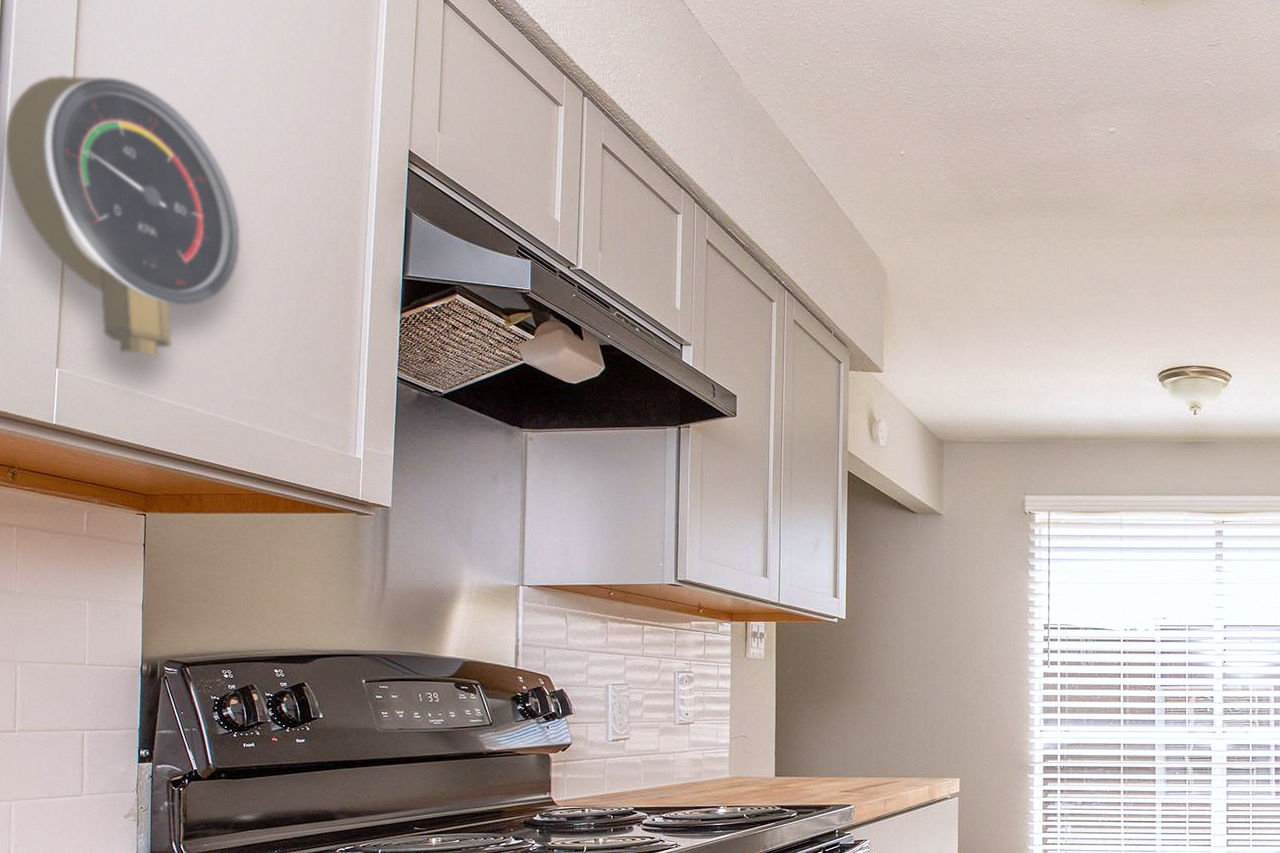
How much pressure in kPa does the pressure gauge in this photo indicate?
20 kPa
